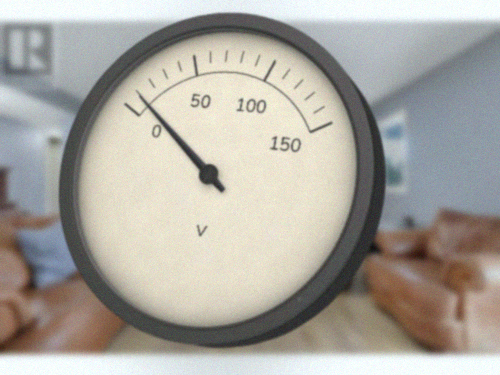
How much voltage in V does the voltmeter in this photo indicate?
10 V
